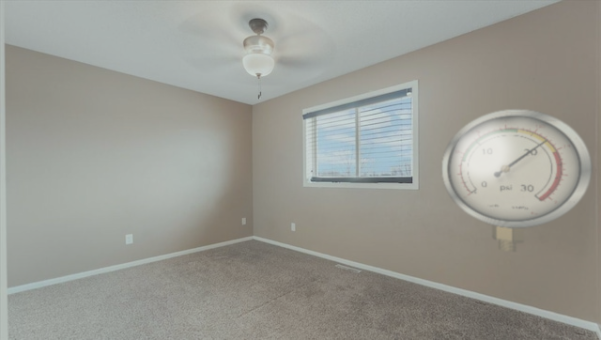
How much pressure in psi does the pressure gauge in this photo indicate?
20 psi
